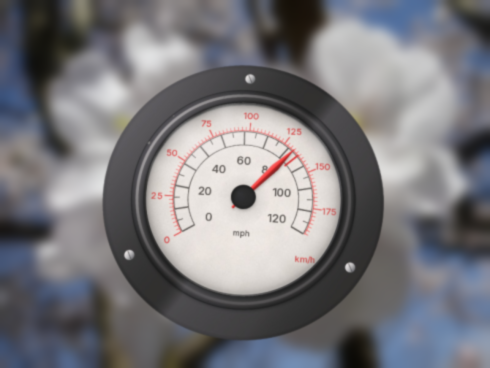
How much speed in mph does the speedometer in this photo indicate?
82.5 mph
